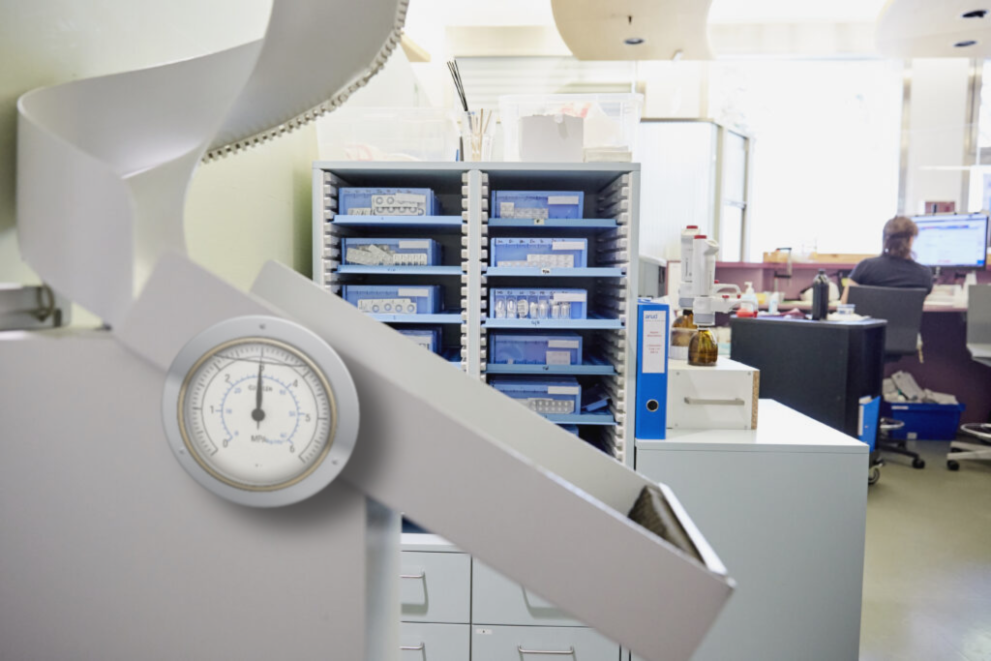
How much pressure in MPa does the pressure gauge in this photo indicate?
3 MPa
